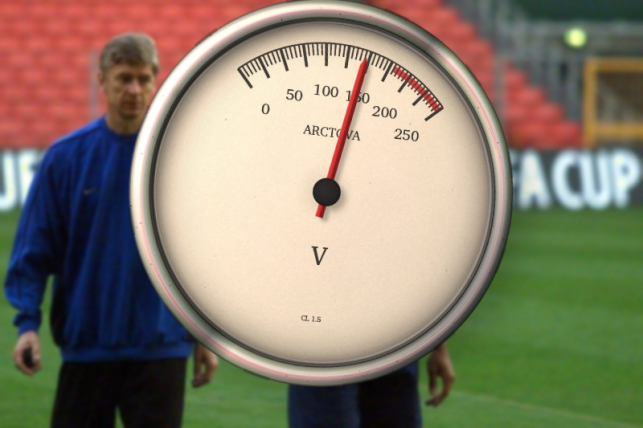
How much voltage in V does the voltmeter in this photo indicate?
145 V
